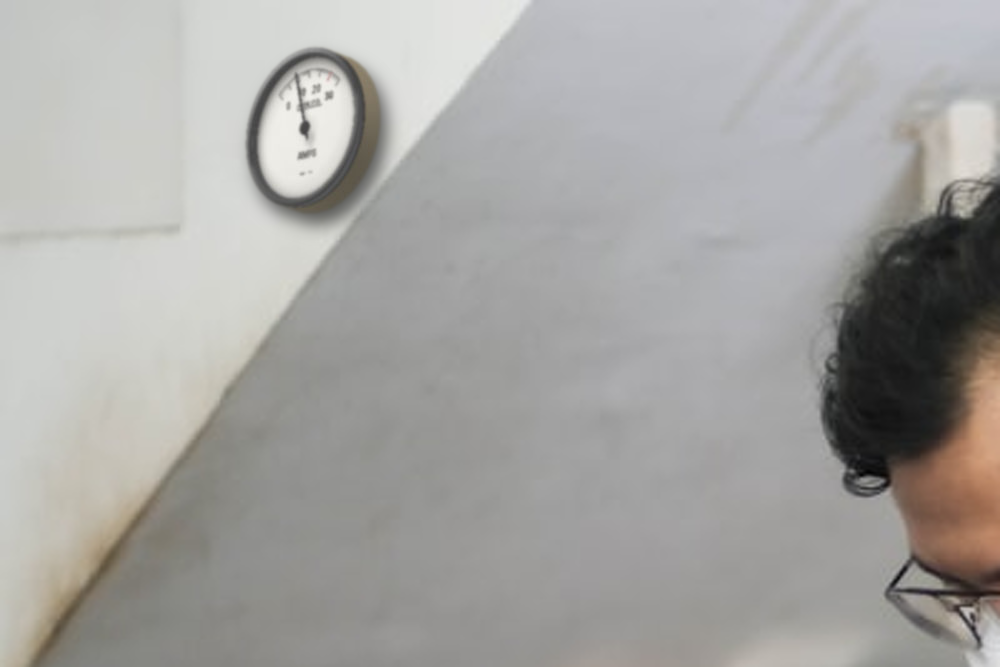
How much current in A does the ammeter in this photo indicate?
10 A
